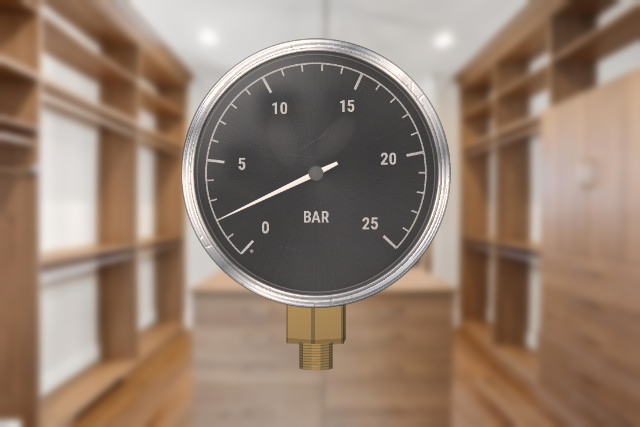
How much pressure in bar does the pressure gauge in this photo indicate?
2 bar
